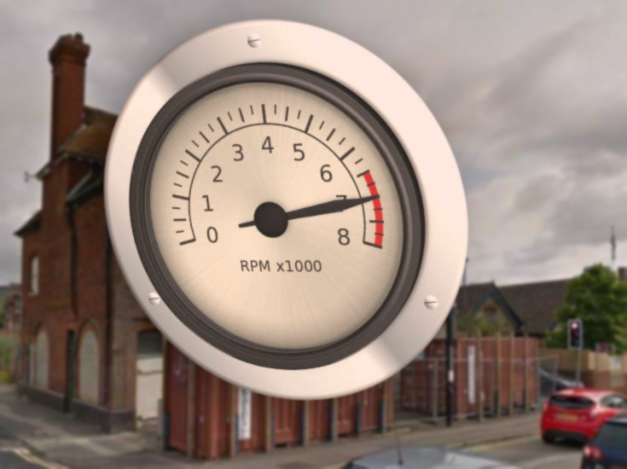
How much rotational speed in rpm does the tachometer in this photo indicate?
7000 rpm
